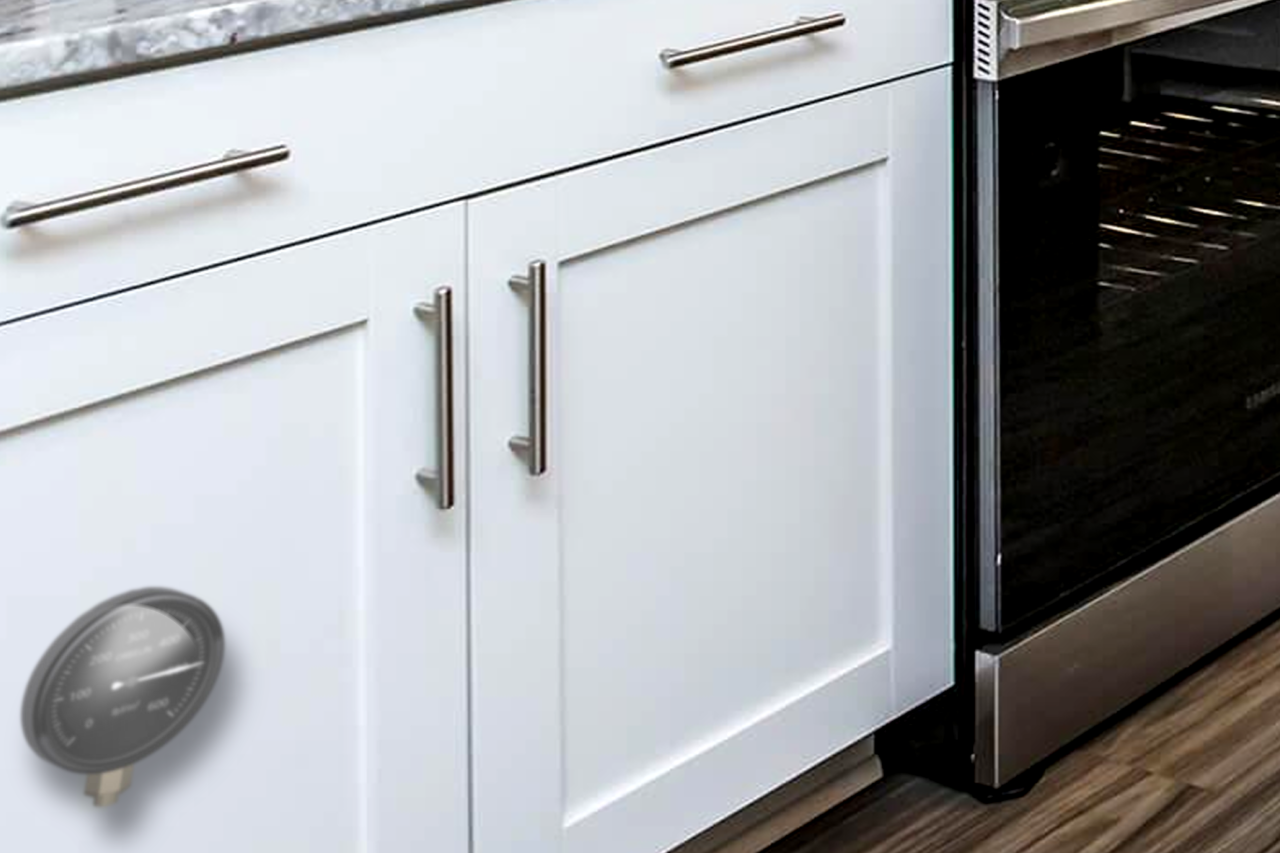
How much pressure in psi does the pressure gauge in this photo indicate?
500 psi
